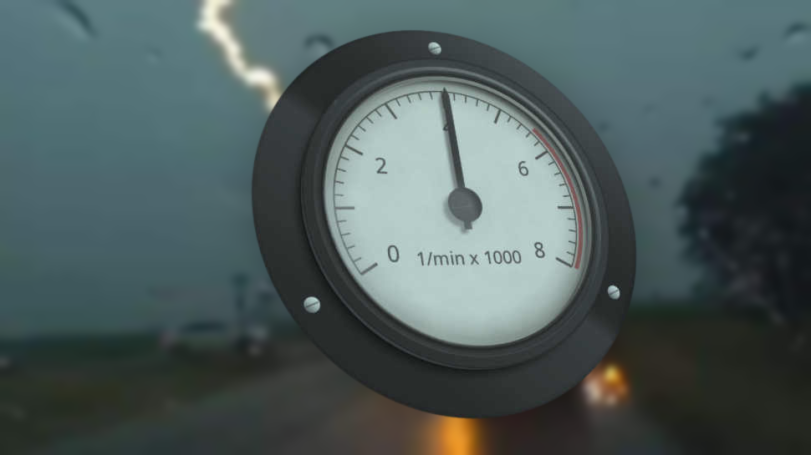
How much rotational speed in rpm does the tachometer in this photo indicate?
4000 rpm
